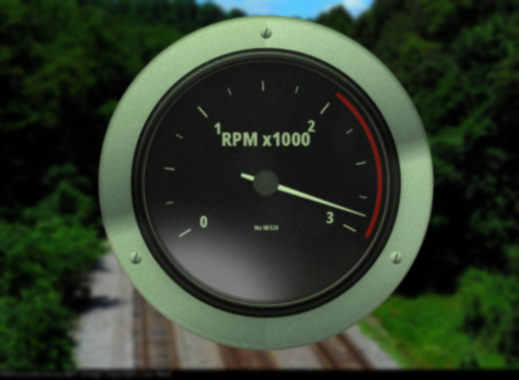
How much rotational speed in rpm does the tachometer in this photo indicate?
2875 rpm
